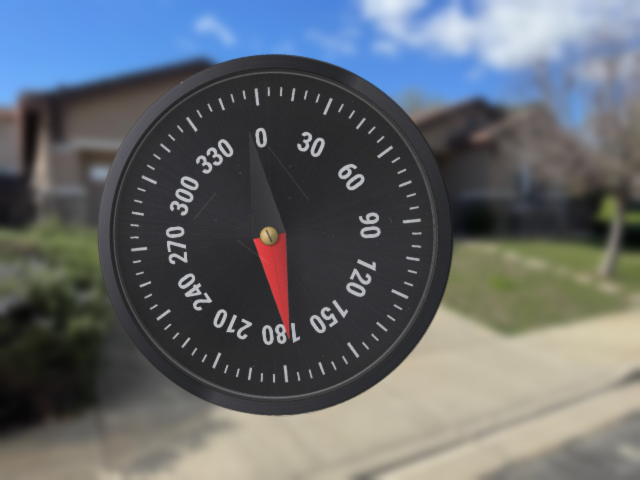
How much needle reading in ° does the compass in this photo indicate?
175 °
